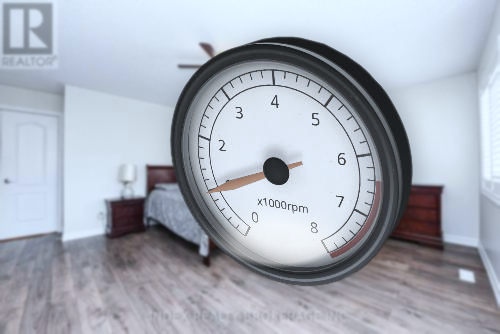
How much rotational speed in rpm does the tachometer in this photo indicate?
1000 rpm
